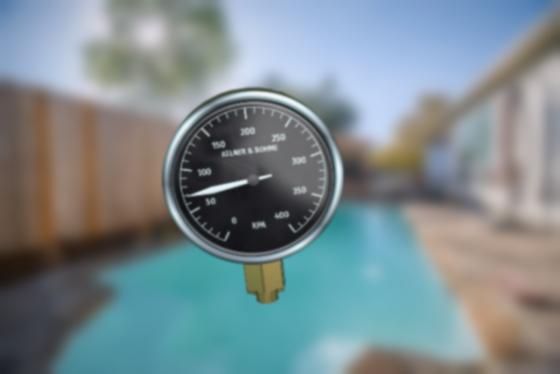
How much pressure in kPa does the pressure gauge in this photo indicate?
70 kPa
